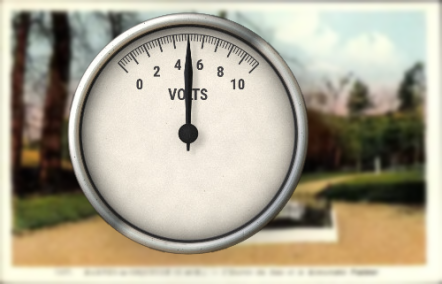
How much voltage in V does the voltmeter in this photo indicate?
5 V
